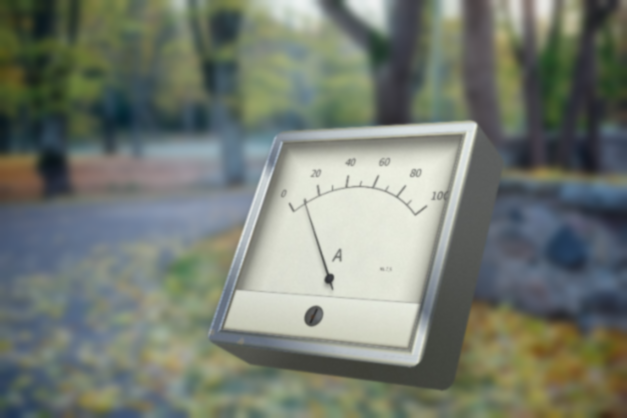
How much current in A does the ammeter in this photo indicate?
10 A
